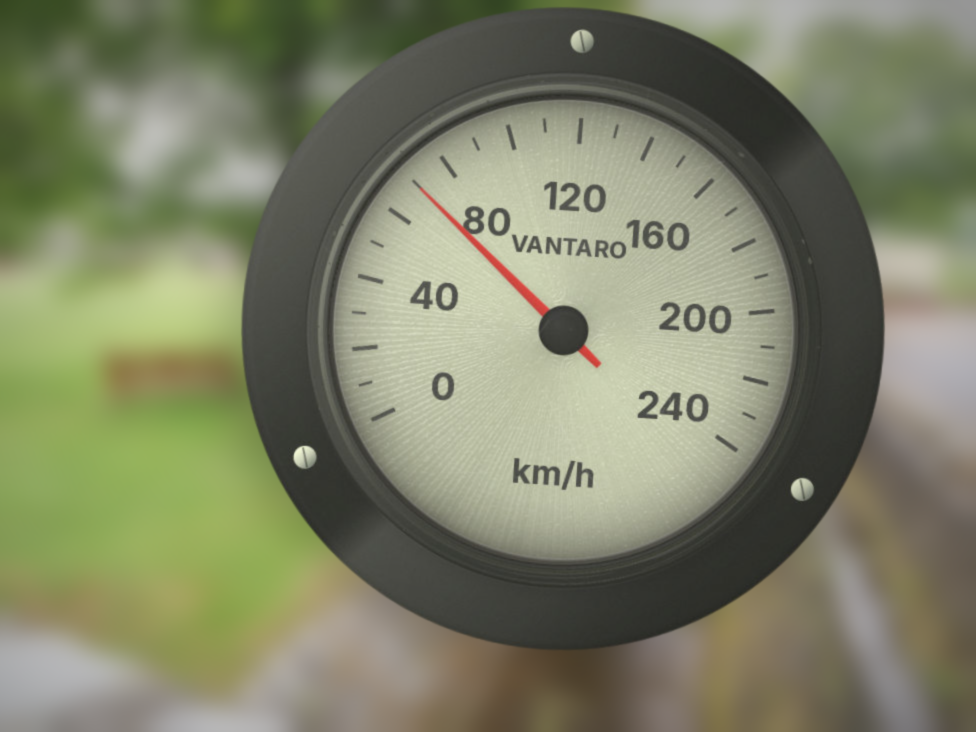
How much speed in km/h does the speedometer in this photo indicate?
70 km/h
